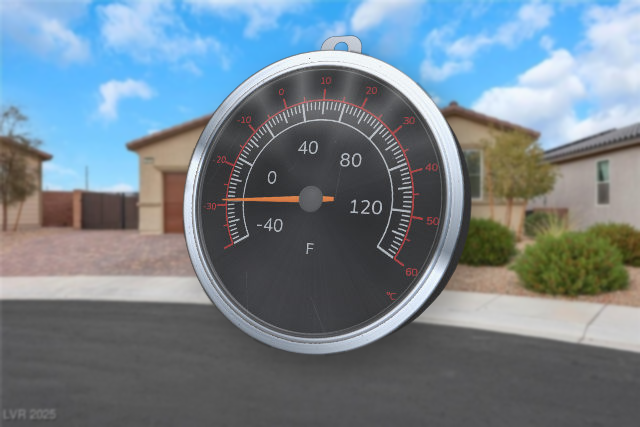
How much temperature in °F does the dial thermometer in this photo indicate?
-20 °F
